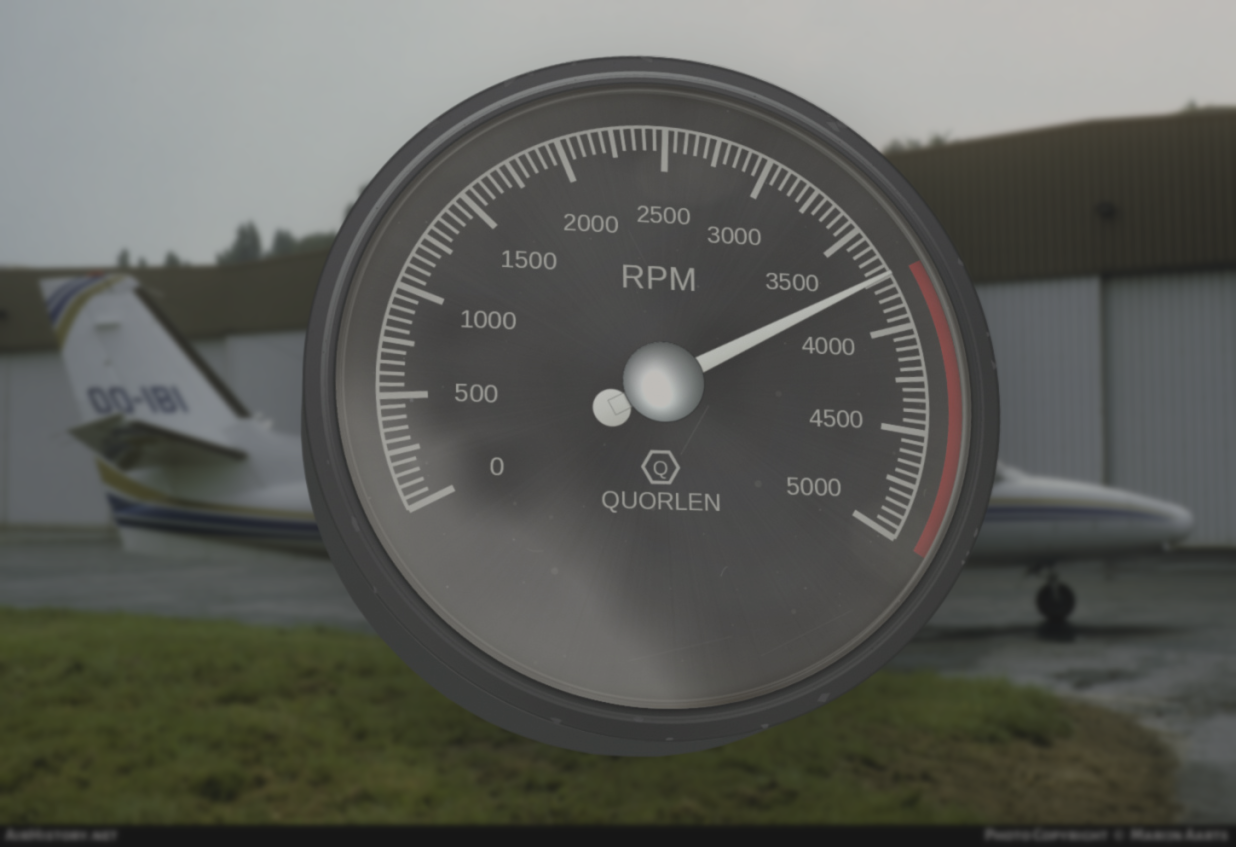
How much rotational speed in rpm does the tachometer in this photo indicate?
3750 rpm
